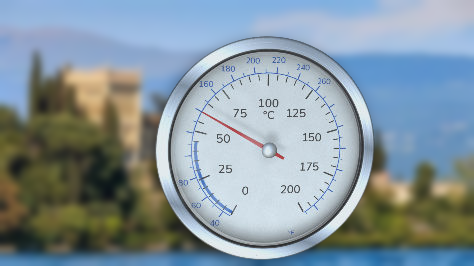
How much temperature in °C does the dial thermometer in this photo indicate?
60 °C
